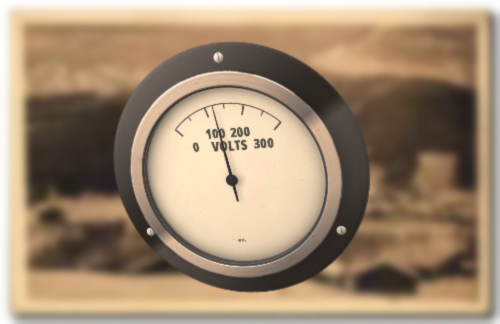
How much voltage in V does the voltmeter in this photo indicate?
125 V
